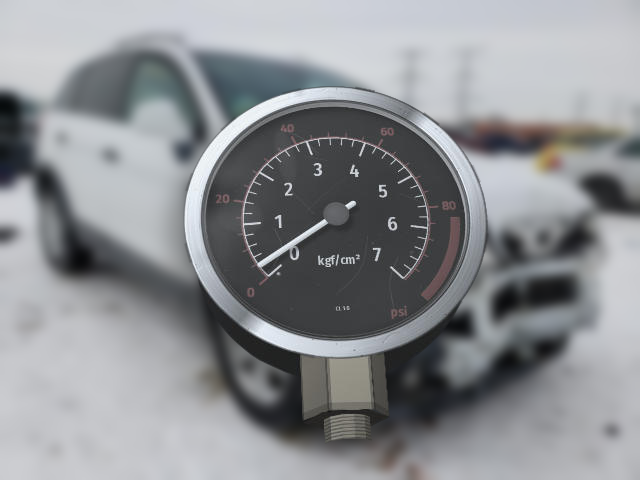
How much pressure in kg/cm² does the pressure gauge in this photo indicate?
0.2 kg/cm²
